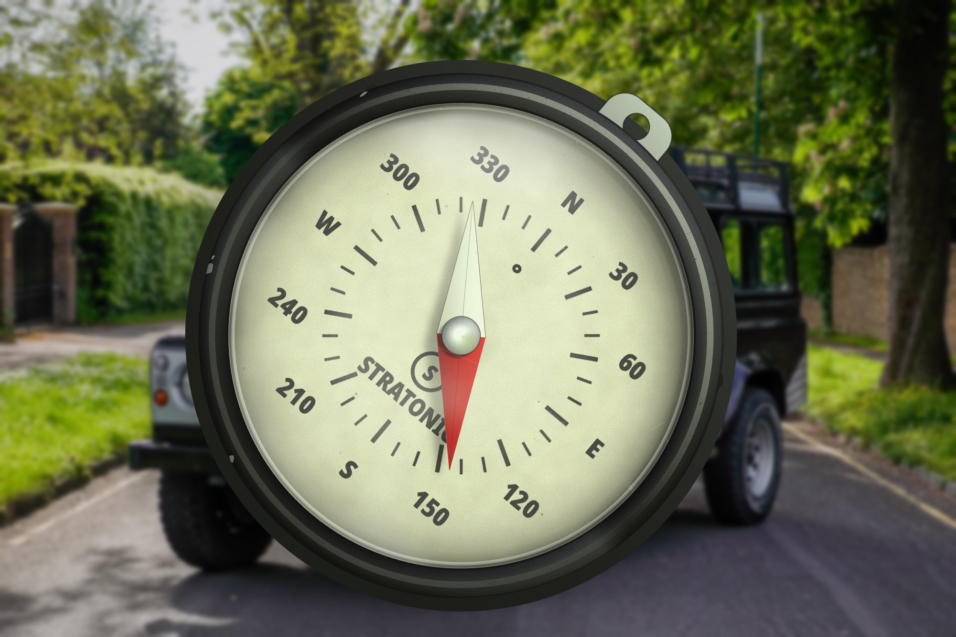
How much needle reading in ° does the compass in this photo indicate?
145 °
